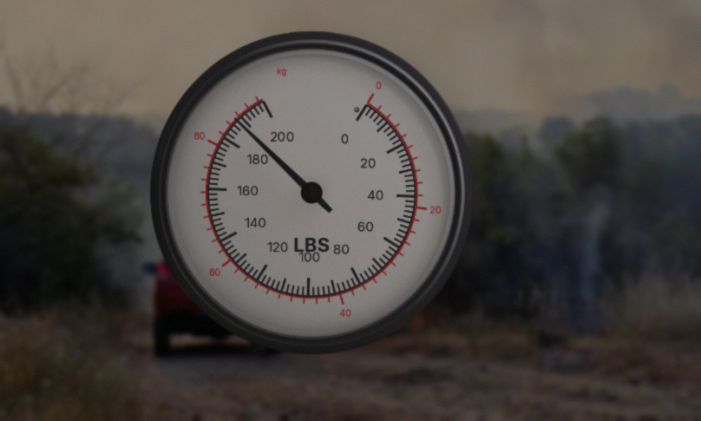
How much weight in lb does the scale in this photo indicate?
188 lb
